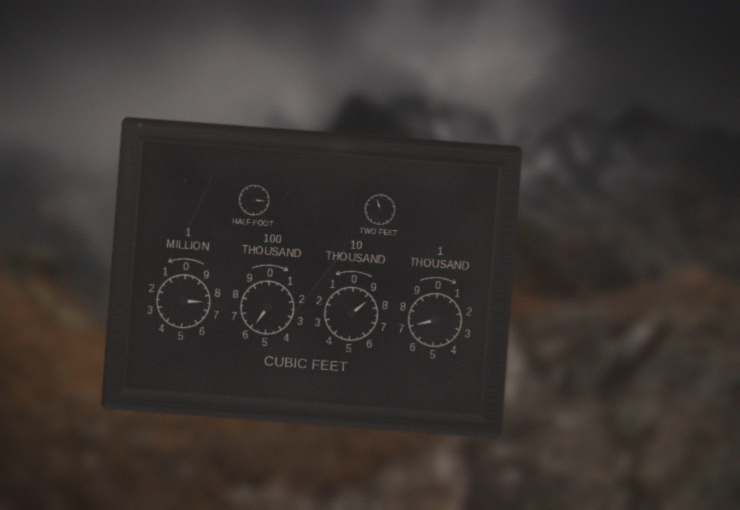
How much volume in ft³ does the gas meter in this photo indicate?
758700 ft³
